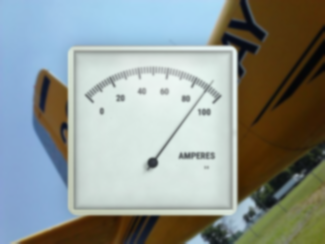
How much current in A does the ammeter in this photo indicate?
90 A
